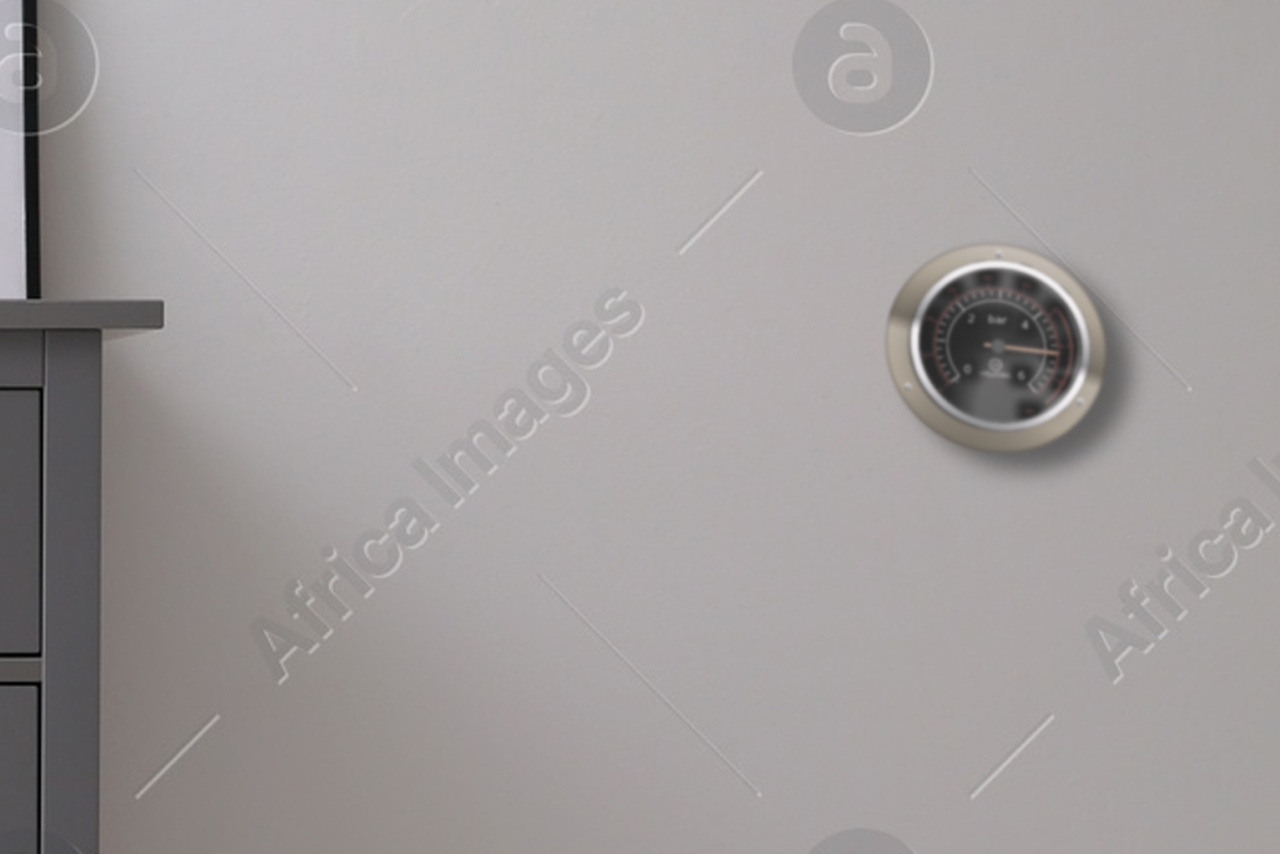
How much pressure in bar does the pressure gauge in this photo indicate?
5 bar
